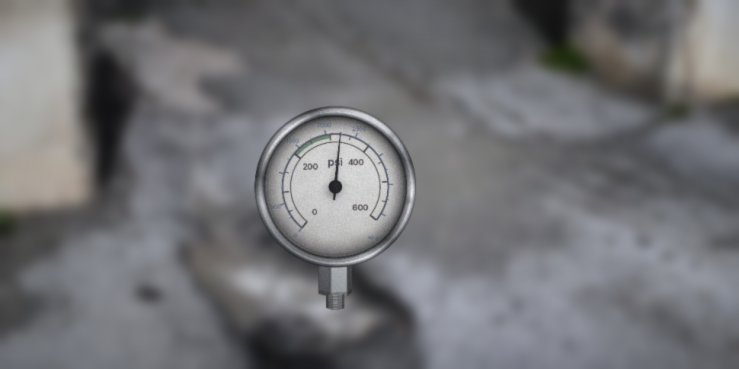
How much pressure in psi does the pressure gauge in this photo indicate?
325 psi
